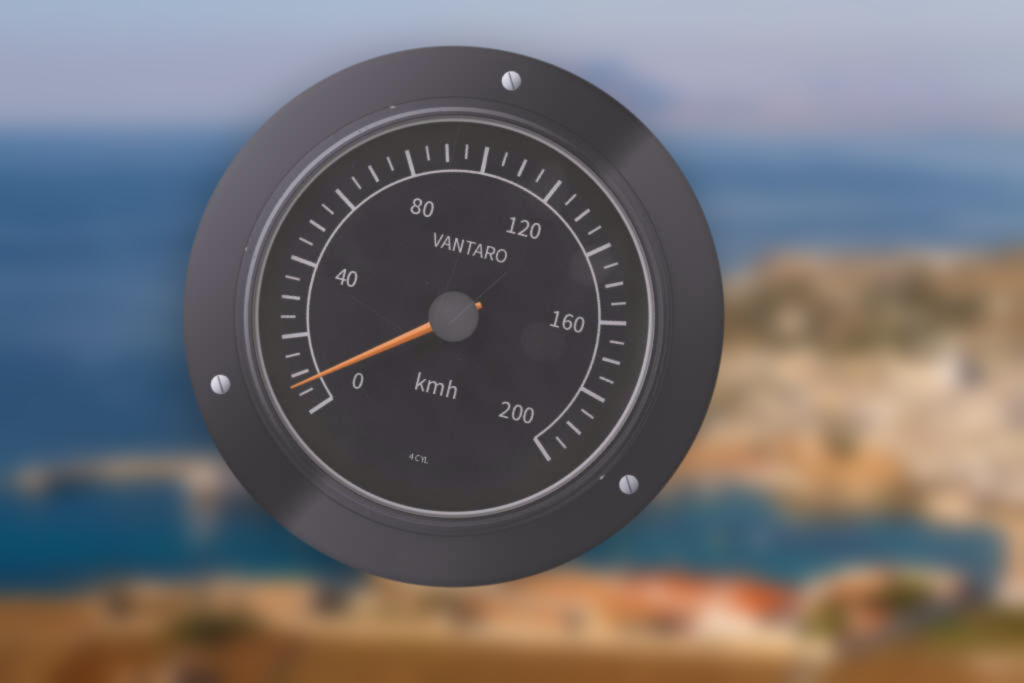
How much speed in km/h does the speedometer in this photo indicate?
7.5 km/h
